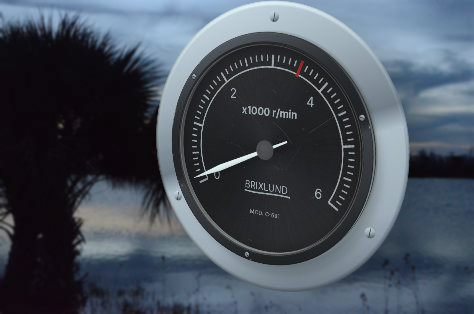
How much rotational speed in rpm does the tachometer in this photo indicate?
100 rpm
